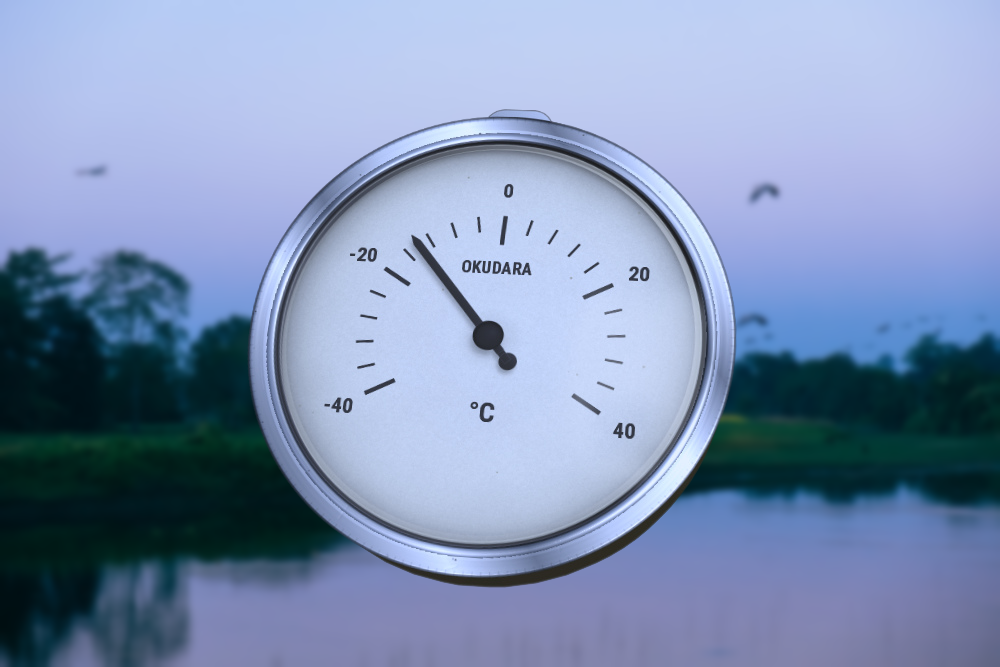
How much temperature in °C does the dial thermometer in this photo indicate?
-14 °C
